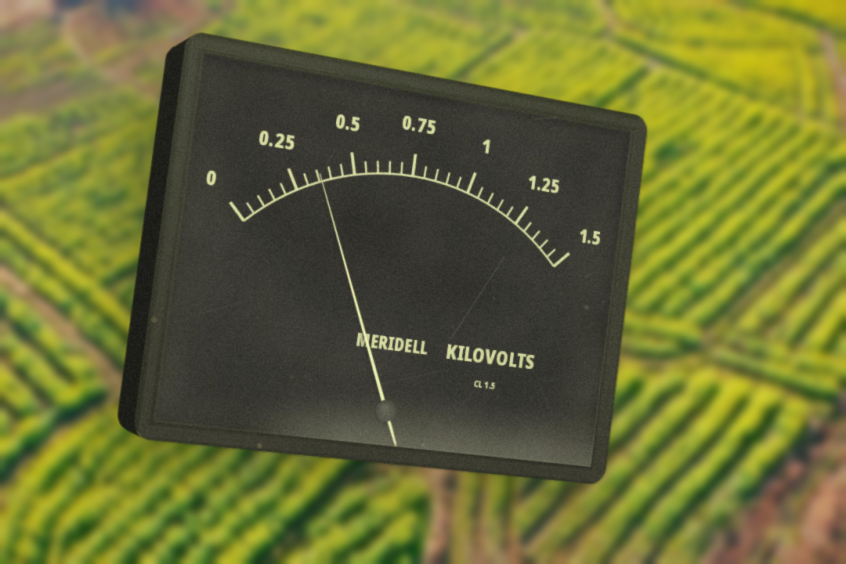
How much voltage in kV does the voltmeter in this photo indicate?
0.35 kV
